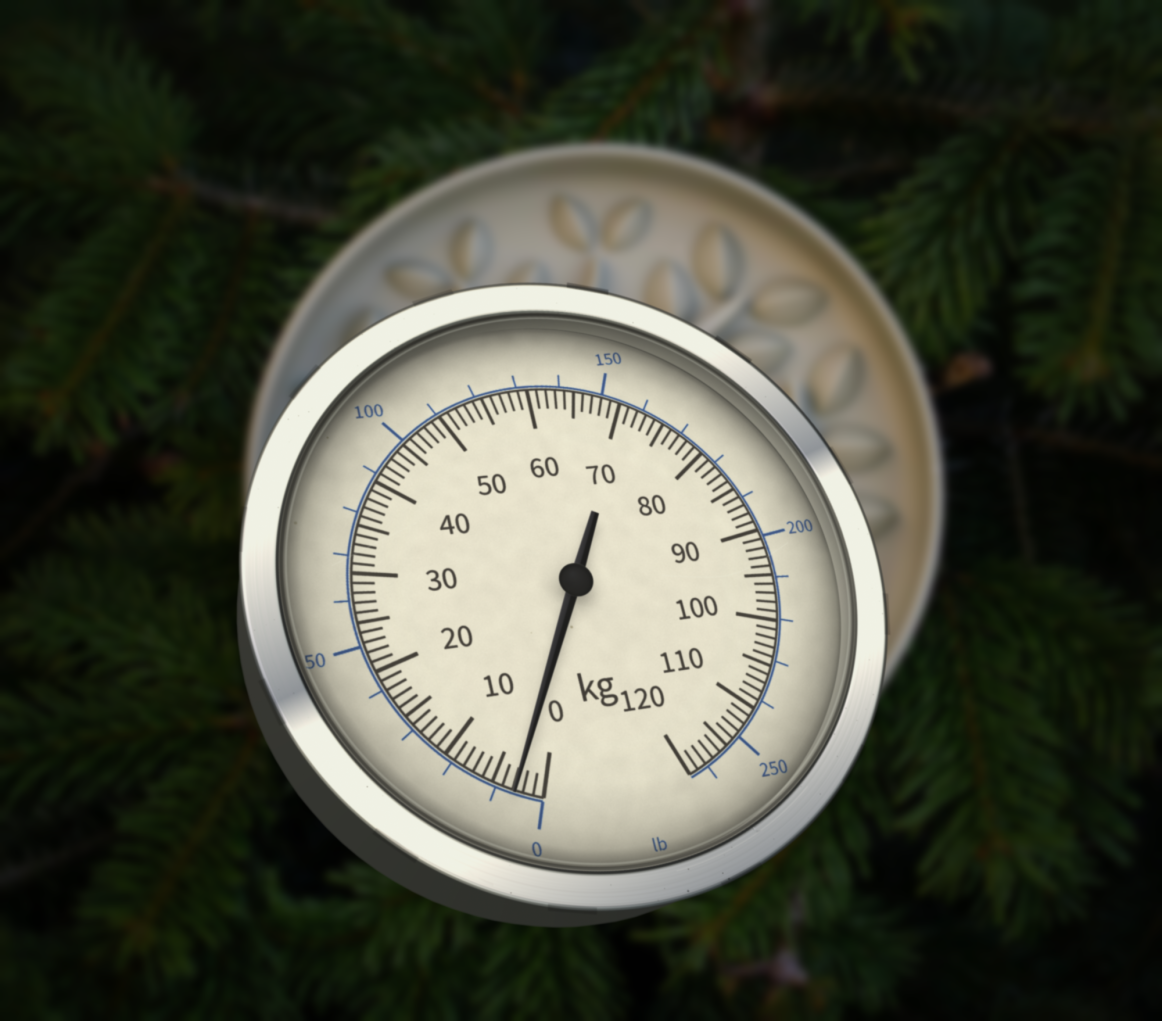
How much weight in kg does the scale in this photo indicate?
3 kg
